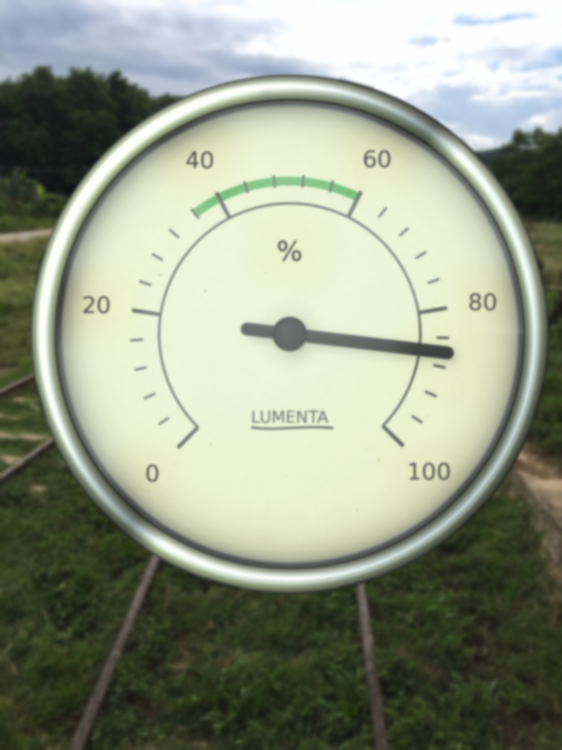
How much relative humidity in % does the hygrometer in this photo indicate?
86 %
